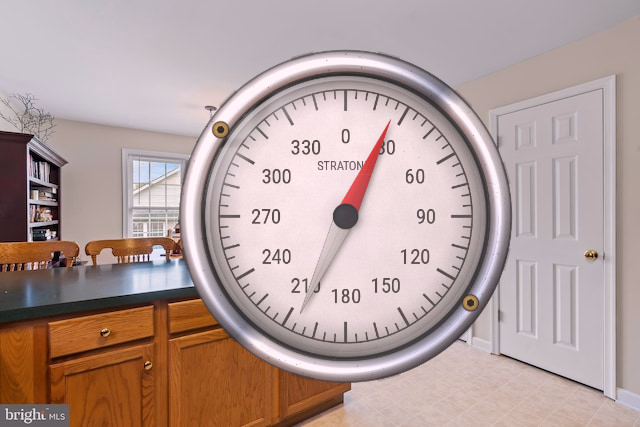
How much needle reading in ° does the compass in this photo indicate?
25 °
